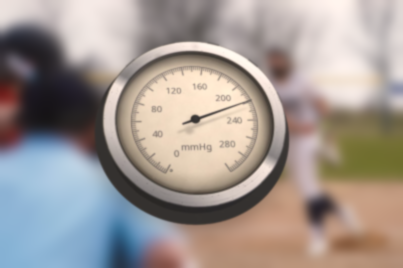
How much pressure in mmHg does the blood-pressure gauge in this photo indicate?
220 mmHg
